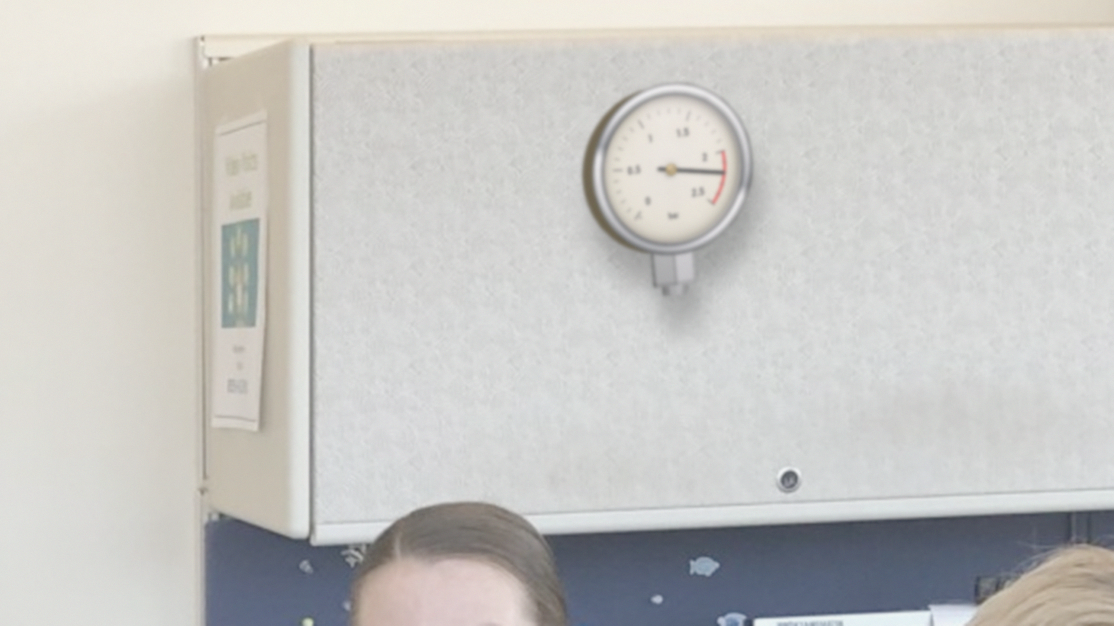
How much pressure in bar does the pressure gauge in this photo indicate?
2.2 bar
